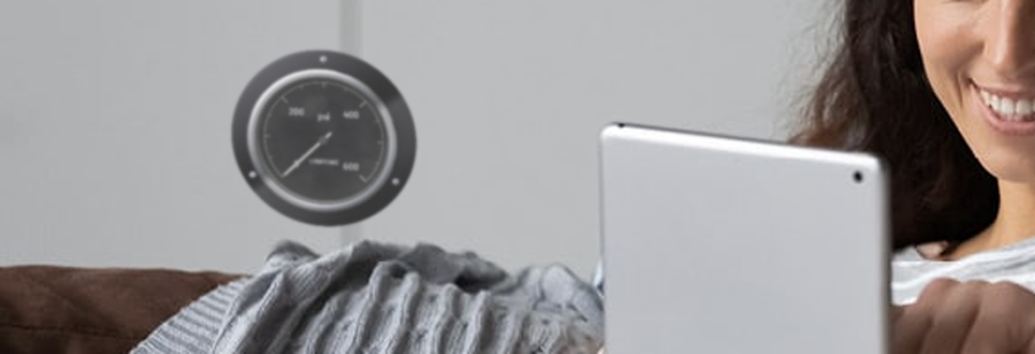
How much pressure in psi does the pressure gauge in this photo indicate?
0 psi
